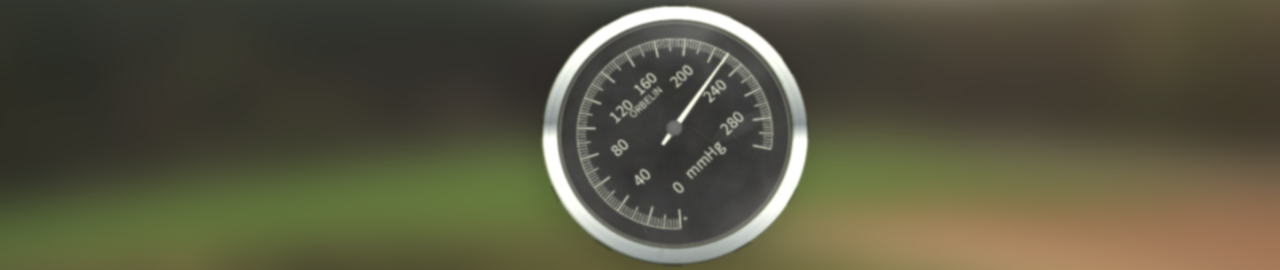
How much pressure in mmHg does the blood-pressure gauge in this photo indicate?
230 mmHg
